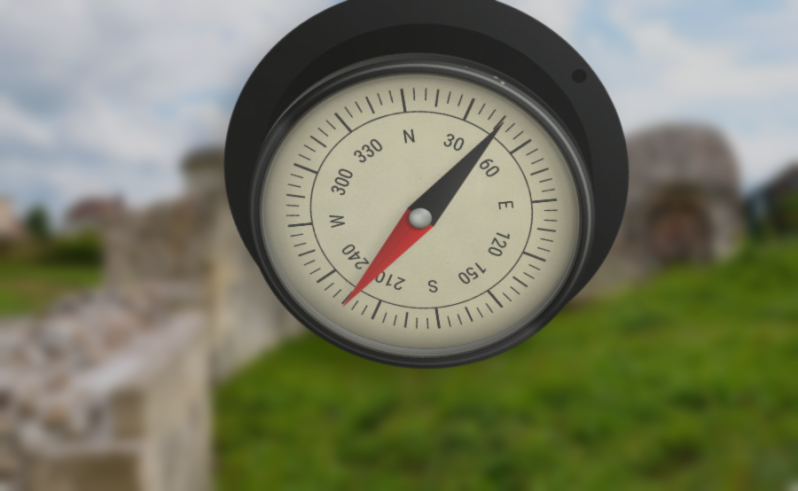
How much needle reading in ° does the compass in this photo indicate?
225 °
